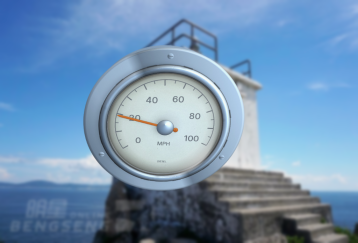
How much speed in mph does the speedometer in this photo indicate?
20 mph
